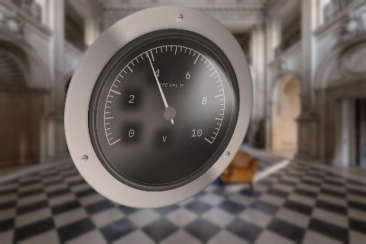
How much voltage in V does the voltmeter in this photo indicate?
3.8 V
